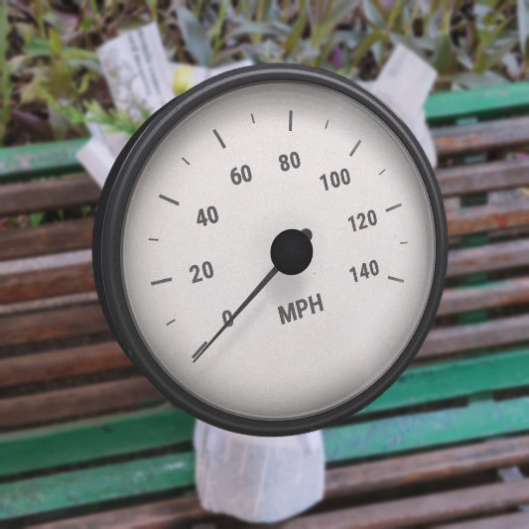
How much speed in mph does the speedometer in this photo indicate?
0 mph
